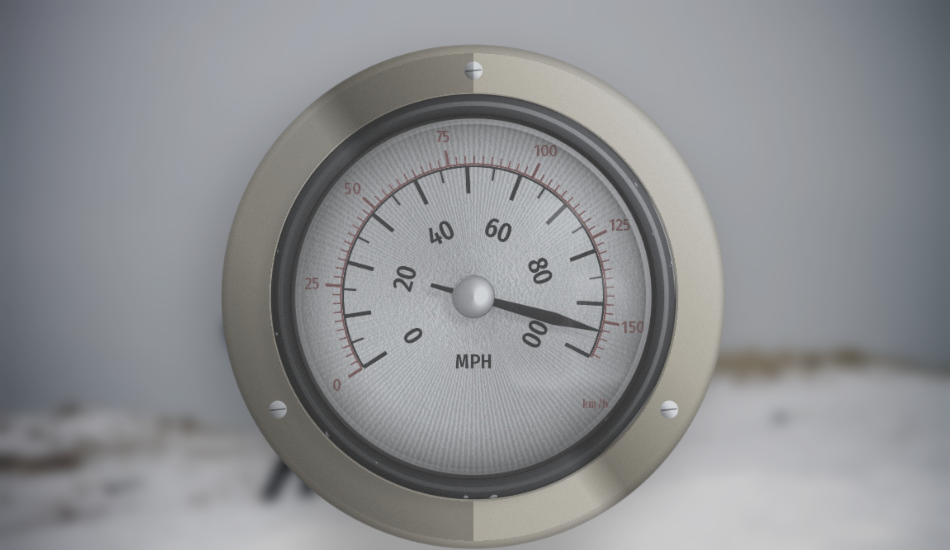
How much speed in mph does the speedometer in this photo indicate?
95 mph
